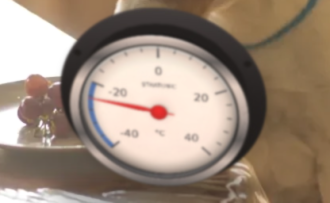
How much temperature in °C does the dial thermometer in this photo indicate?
-24 °C
